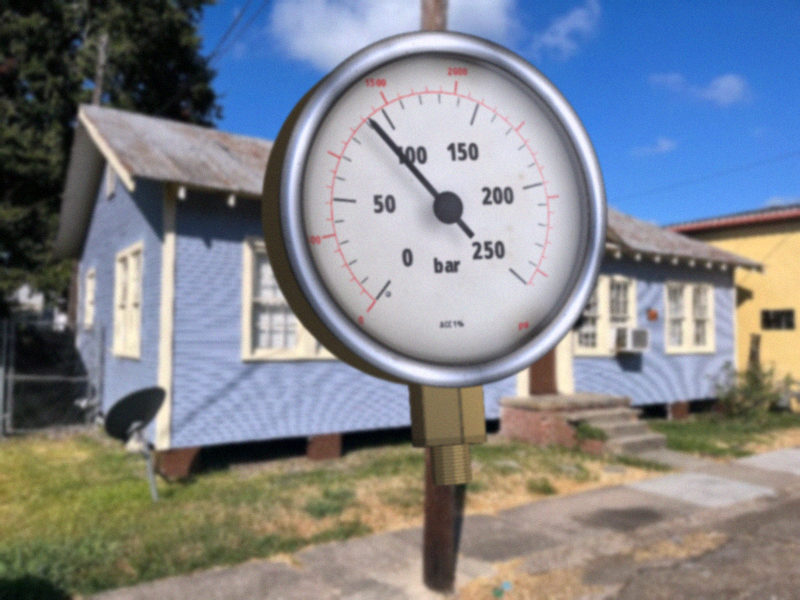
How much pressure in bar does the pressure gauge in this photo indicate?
90 bar
